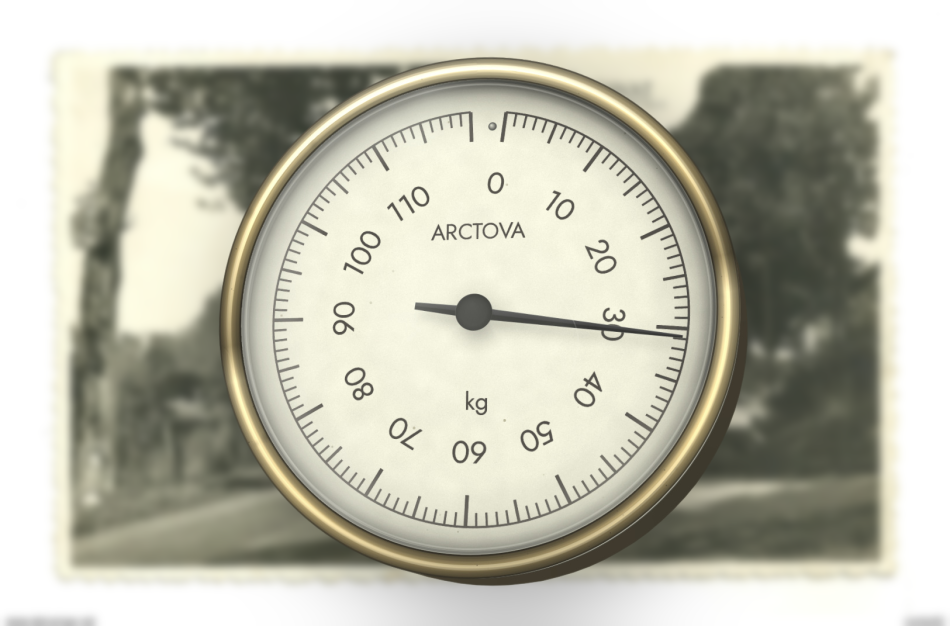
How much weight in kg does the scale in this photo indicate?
31 kg
